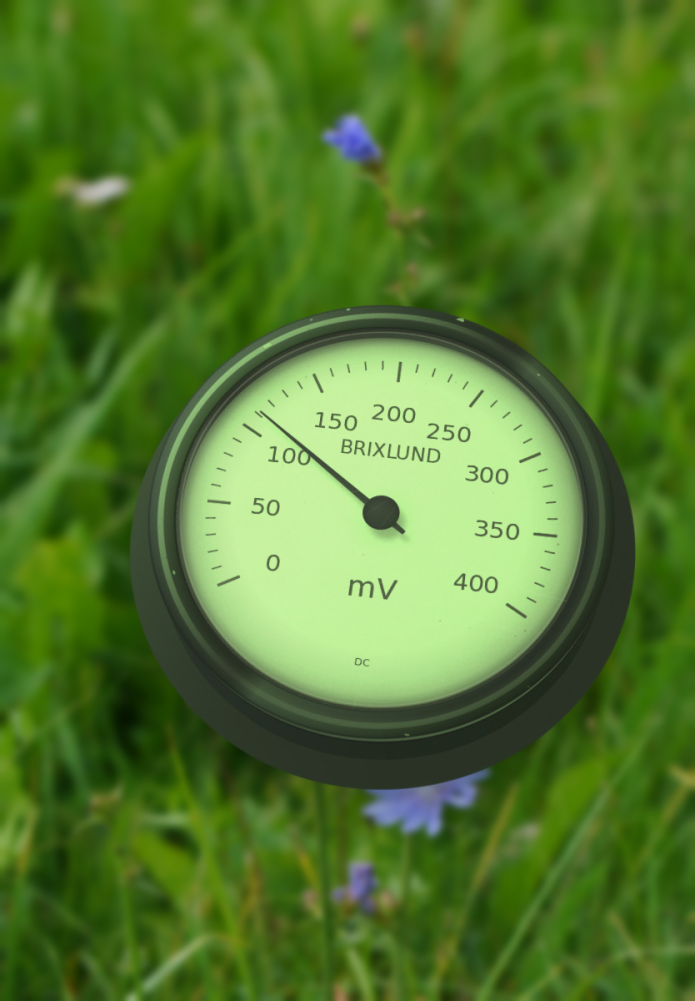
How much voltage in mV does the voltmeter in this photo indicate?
110 mV
